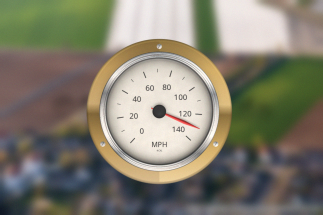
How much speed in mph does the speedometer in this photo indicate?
130 mph
